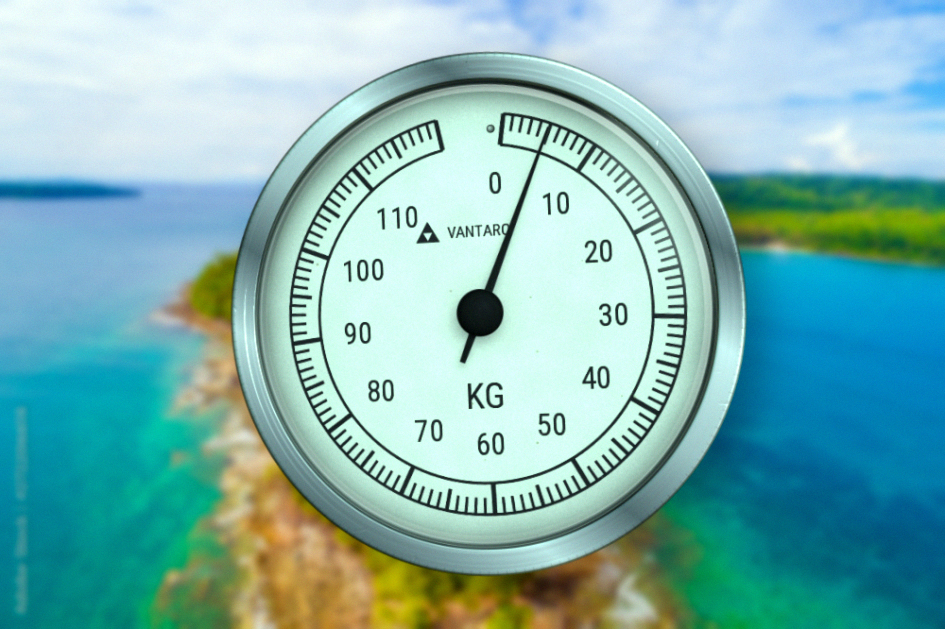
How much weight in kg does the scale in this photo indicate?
5 kg
